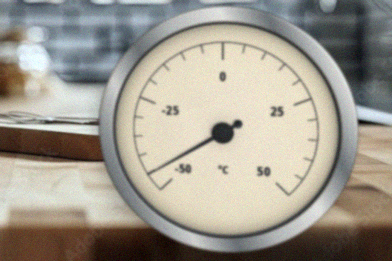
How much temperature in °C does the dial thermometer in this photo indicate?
-45 °C
